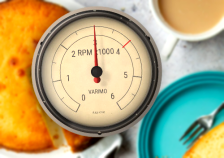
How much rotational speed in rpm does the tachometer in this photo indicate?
3000 rpm
